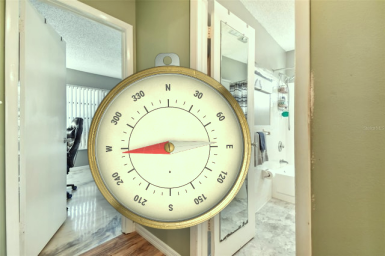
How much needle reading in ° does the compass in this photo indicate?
265 °
